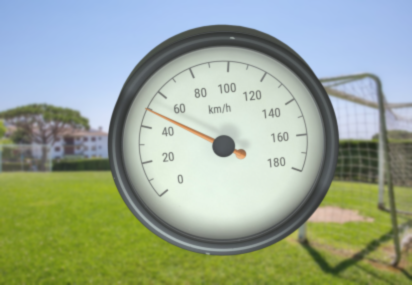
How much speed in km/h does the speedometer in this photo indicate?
50 km/h
